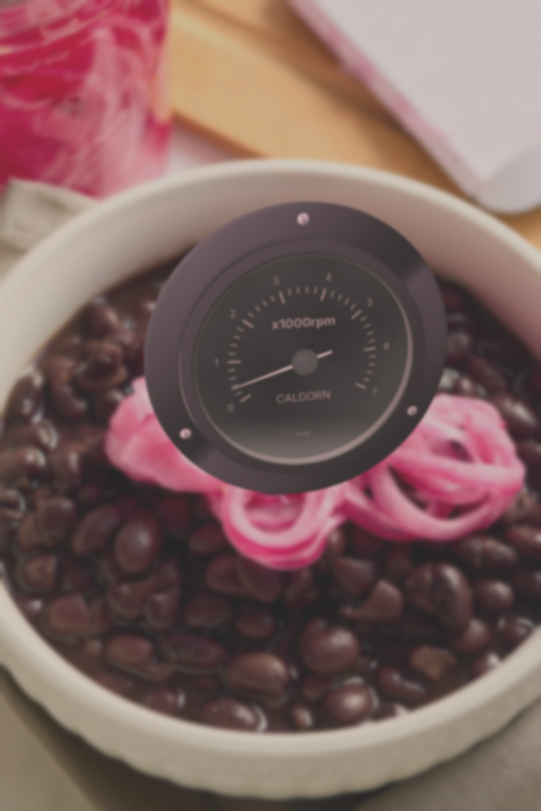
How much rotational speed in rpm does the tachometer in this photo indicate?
400 rpm
